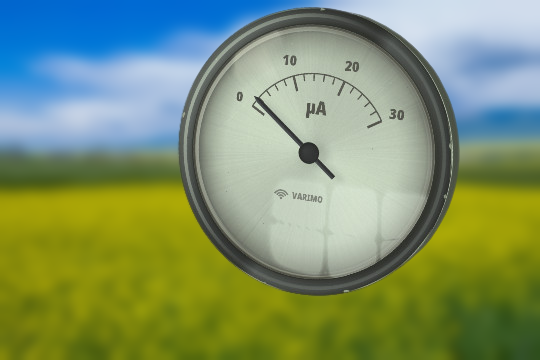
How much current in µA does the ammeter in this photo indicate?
2 µA
